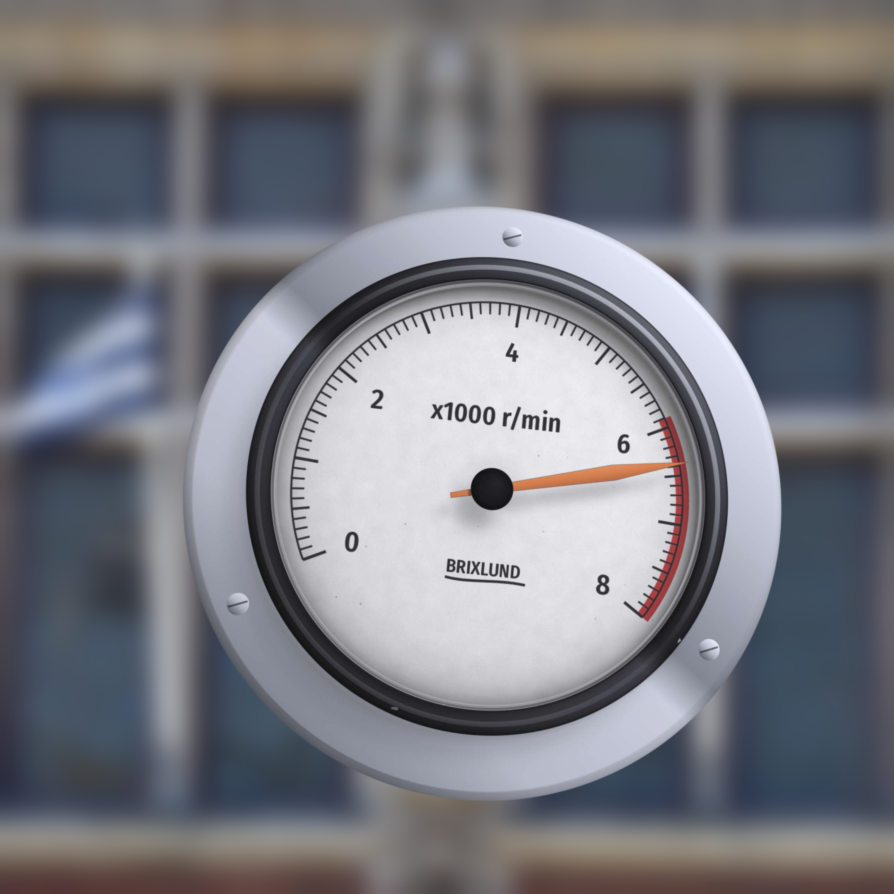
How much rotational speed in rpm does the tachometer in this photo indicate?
6400 rpm
